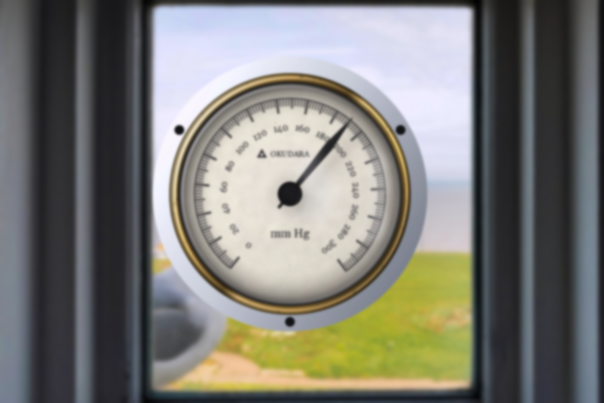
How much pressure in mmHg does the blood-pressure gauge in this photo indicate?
190 mmHg
